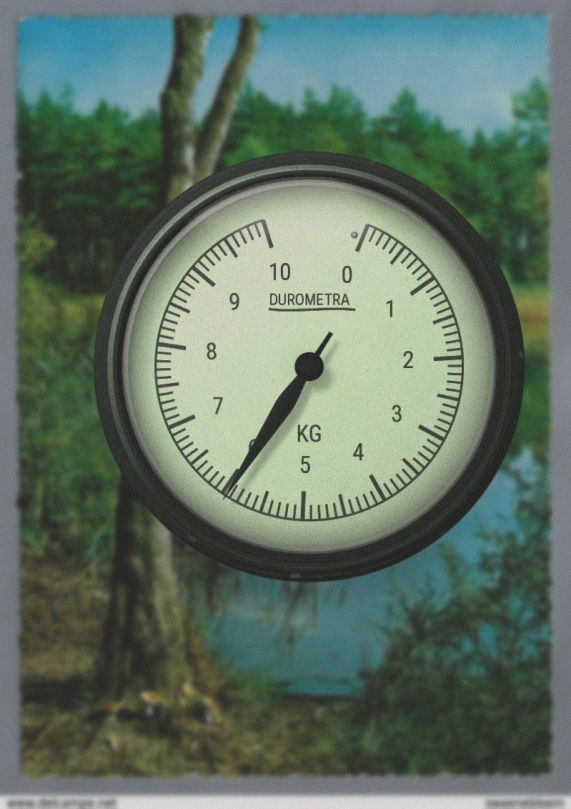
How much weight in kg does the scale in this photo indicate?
5.95 kg
